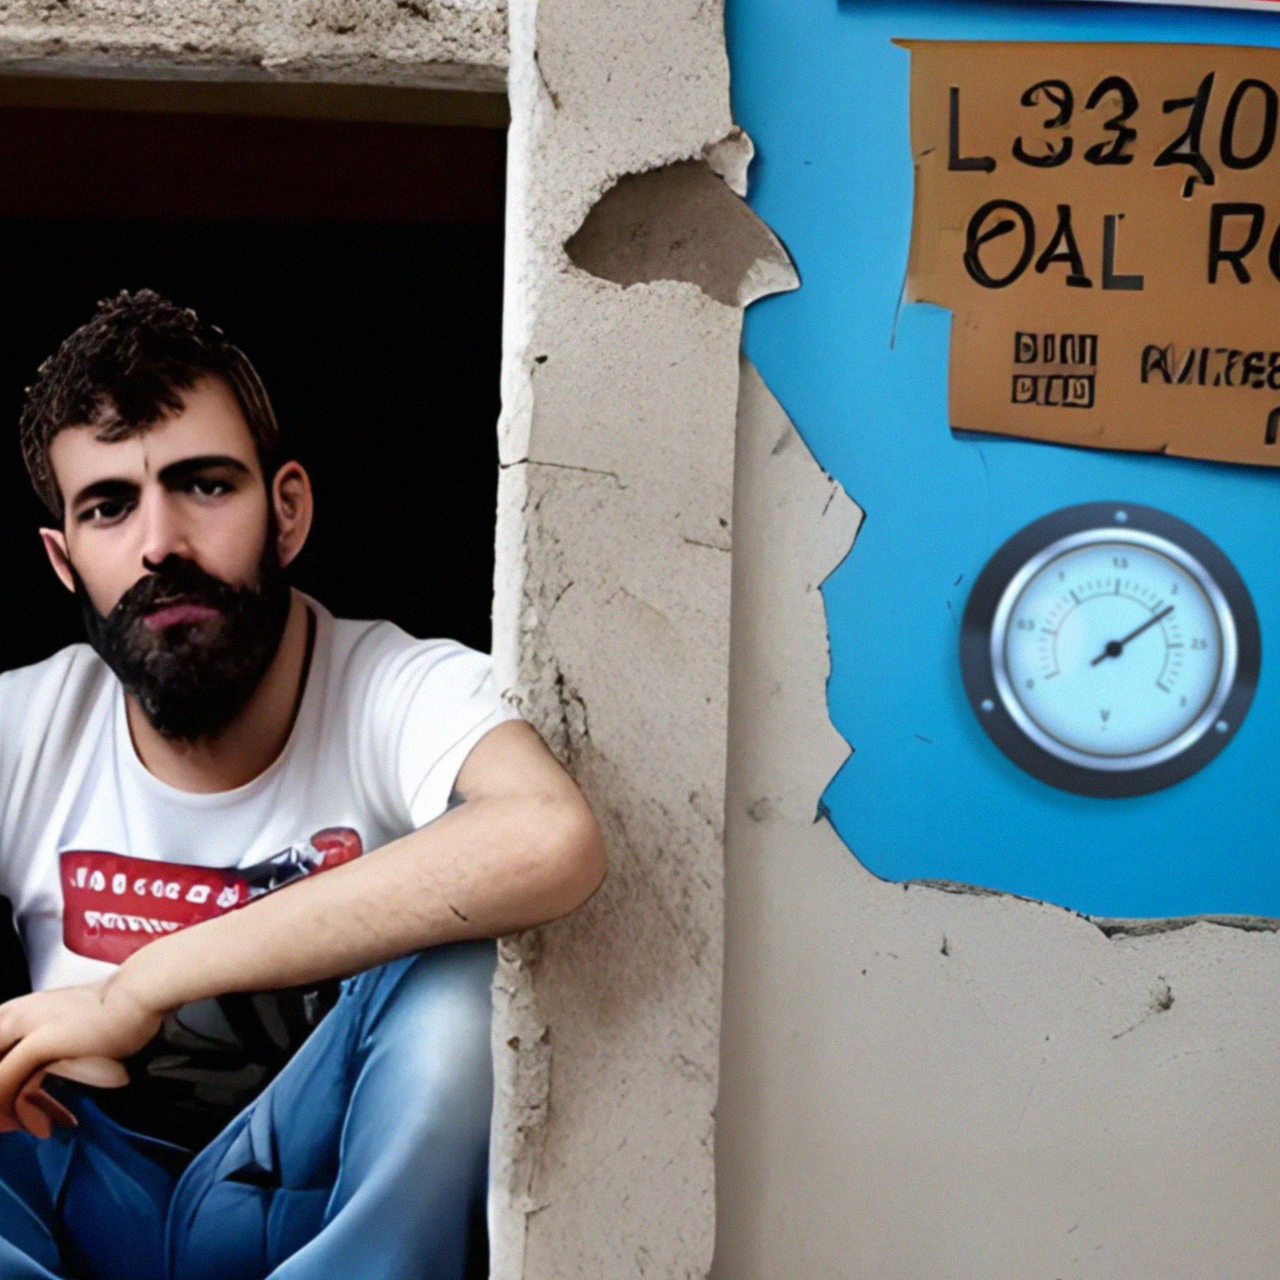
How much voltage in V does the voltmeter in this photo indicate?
2.1 V
